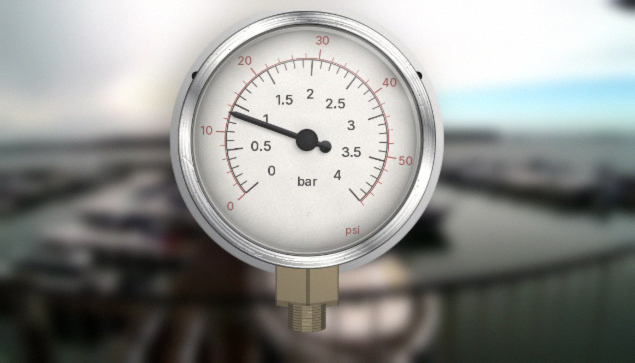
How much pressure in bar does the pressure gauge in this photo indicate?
0.9 bar
